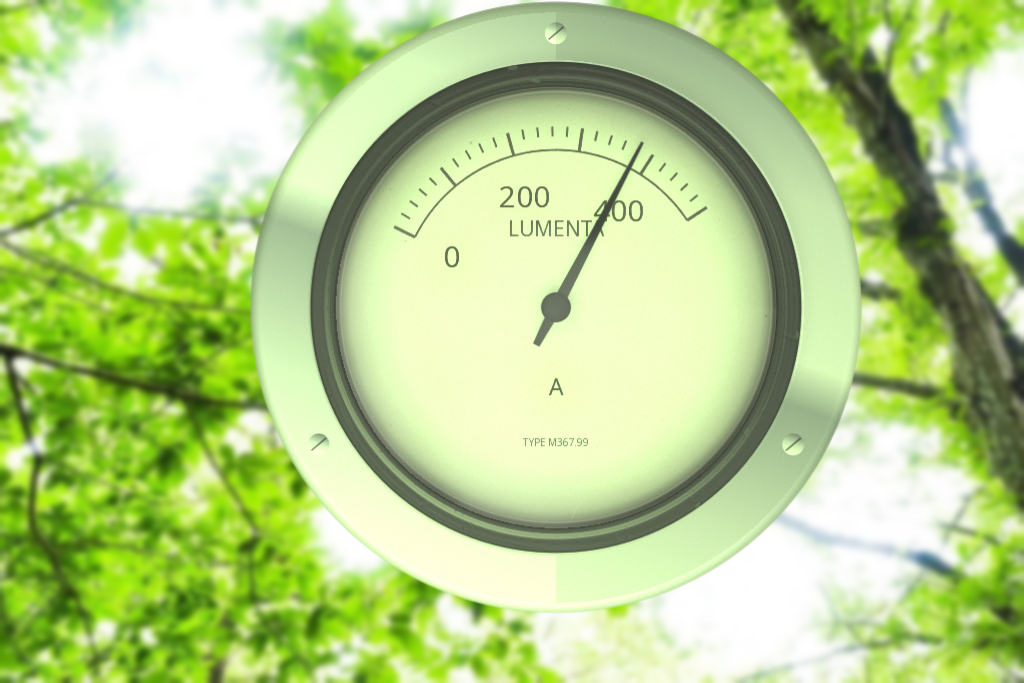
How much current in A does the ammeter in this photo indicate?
380 A
